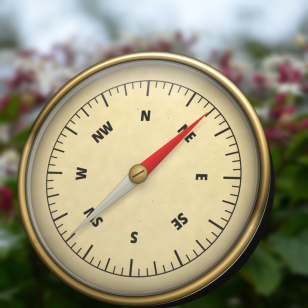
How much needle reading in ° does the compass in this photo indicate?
45 °
